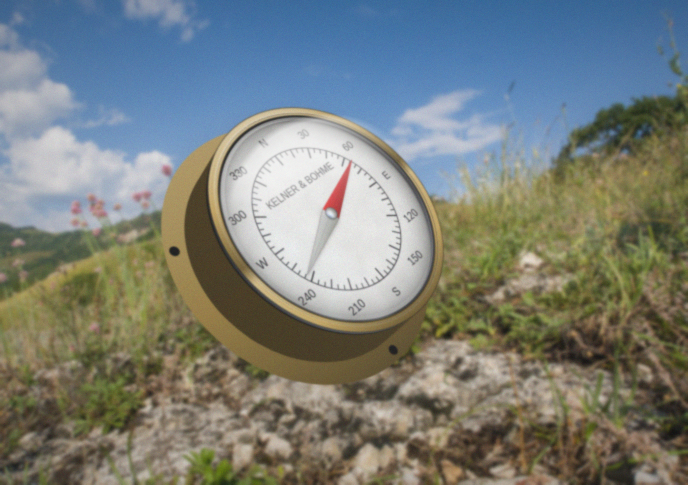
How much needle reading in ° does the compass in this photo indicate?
65 °
